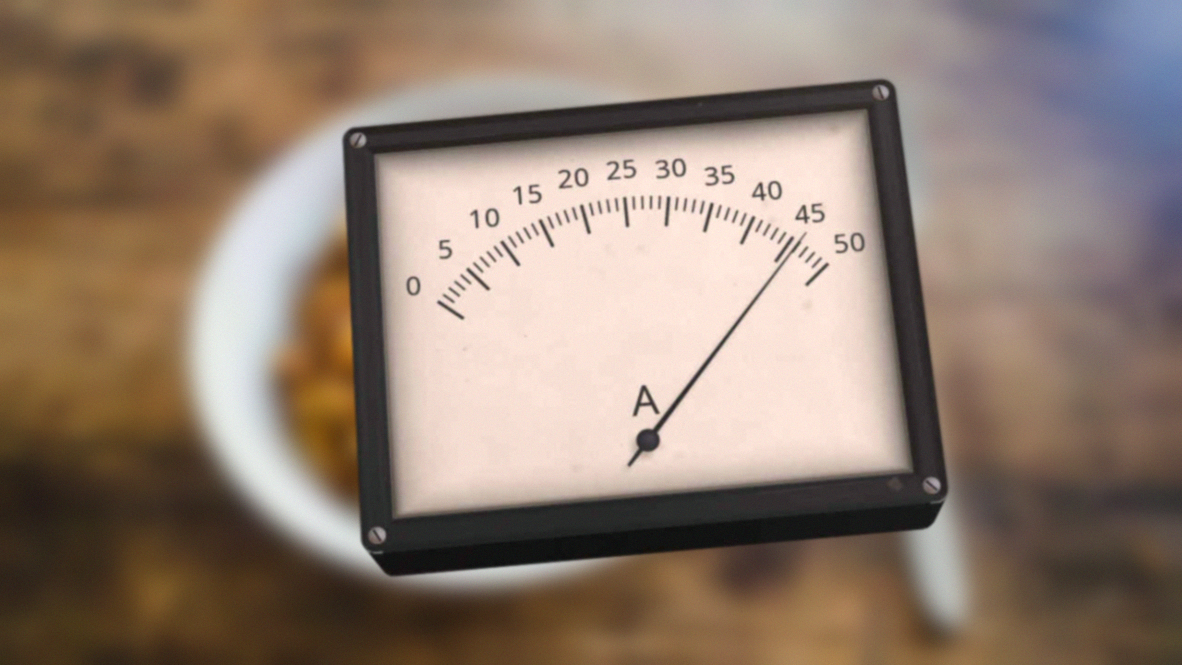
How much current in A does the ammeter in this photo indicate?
46 A
